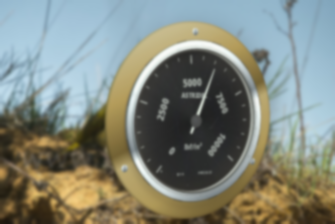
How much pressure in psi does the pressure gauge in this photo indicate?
6000 psi
